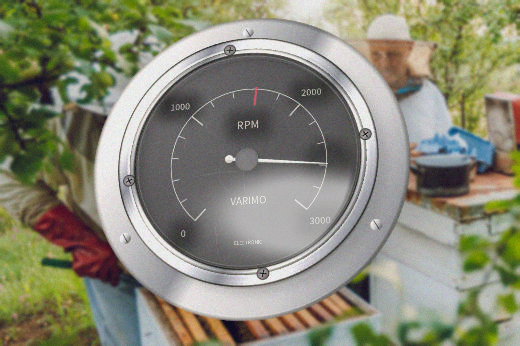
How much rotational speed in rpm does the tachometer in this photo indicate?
2600 rpm
